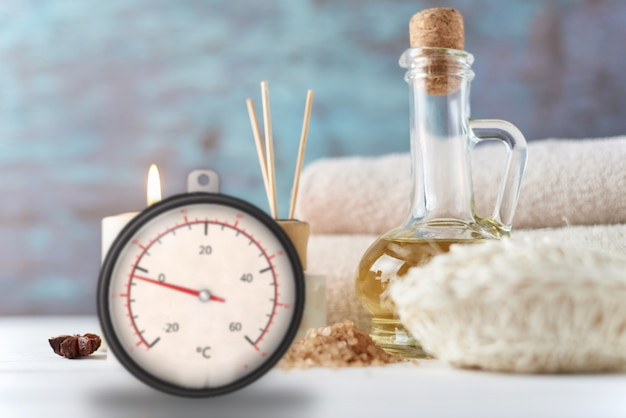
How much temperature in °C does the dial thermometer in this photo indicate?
-2 °C
